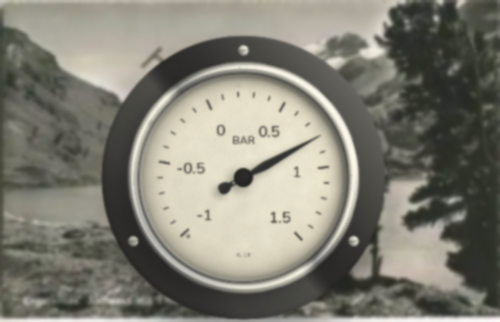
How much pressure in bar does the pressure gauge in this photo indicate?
0.8 bar
